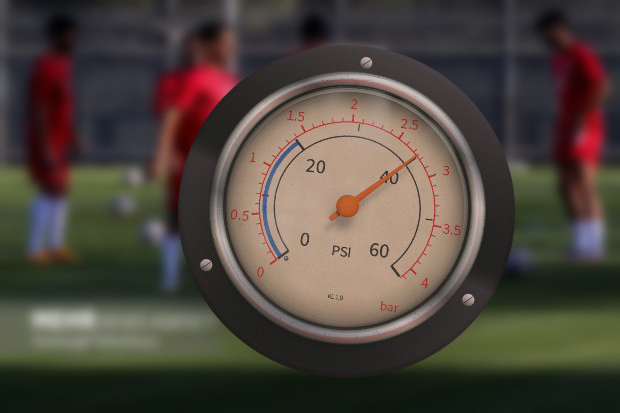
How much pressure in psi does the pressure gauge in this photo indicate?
40 psi
